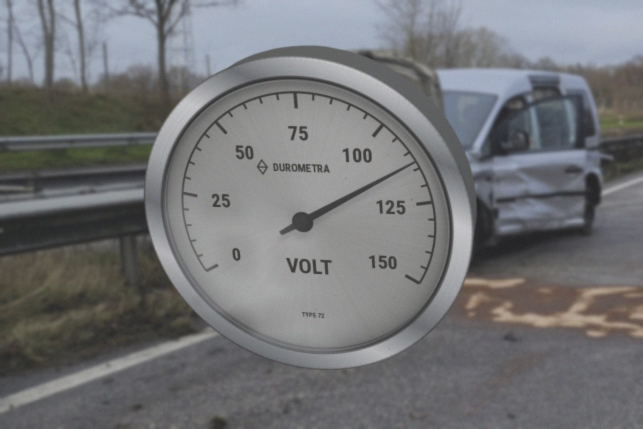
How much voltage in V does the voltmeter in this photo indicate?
112.5 V
